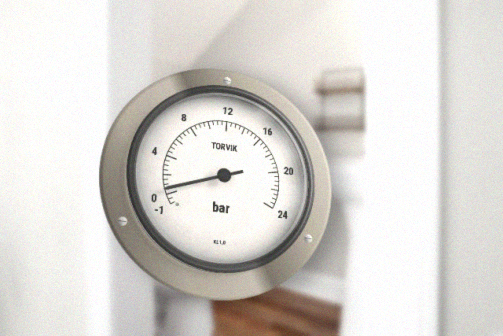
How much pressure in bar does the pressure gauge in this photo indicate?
0.5 bar
